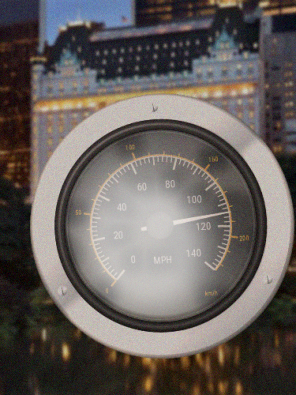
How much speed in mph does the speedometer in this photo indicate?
114 mph
